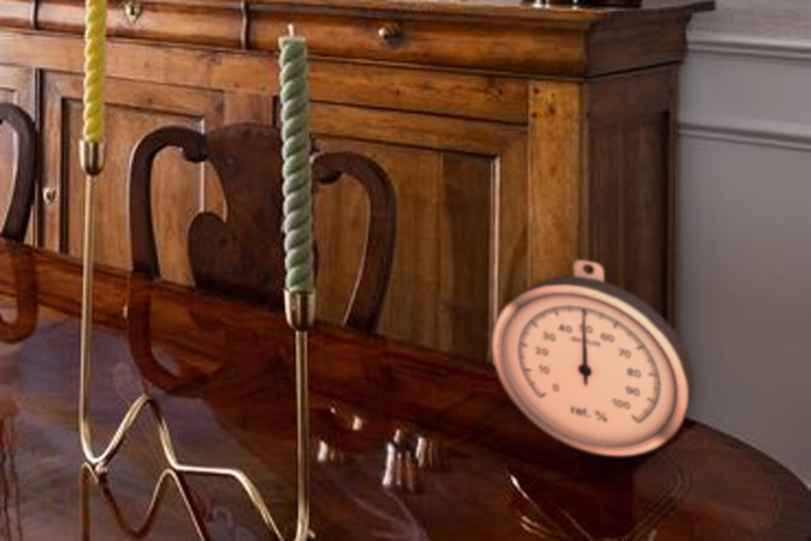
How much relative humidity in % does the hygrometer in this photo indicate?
50 %
